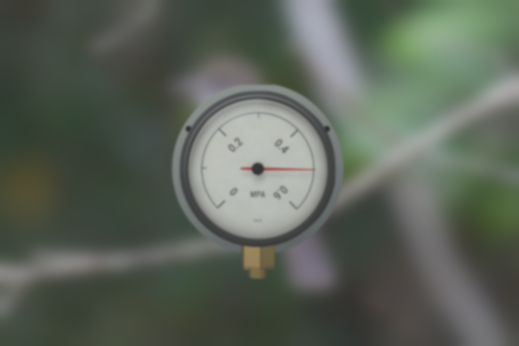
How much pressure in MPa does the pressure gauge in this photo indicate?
0.5 MPa
